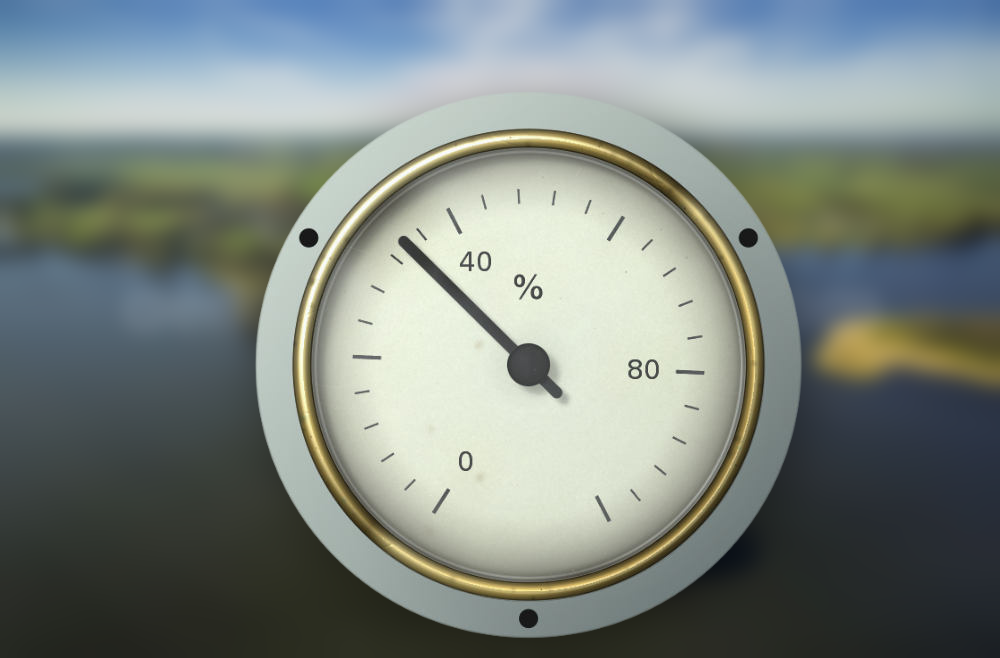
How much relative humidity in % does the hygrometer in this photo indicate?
34 %
